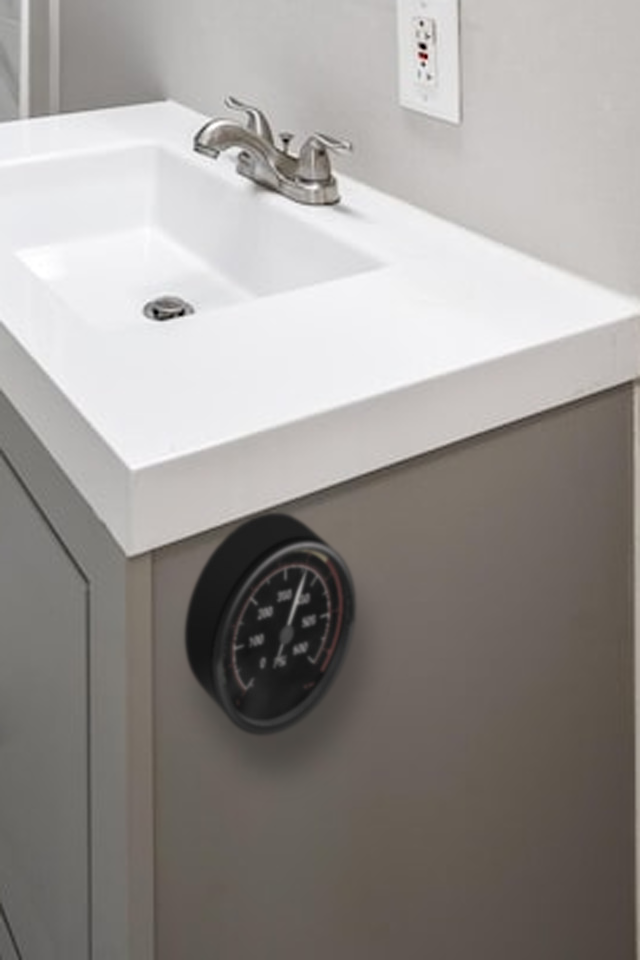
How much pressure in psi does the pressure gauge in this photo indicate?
350 psi
